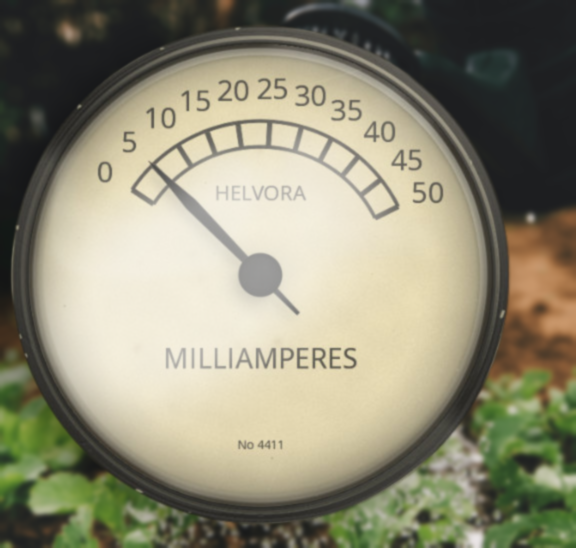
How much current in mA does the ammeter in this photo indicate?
5 mA
